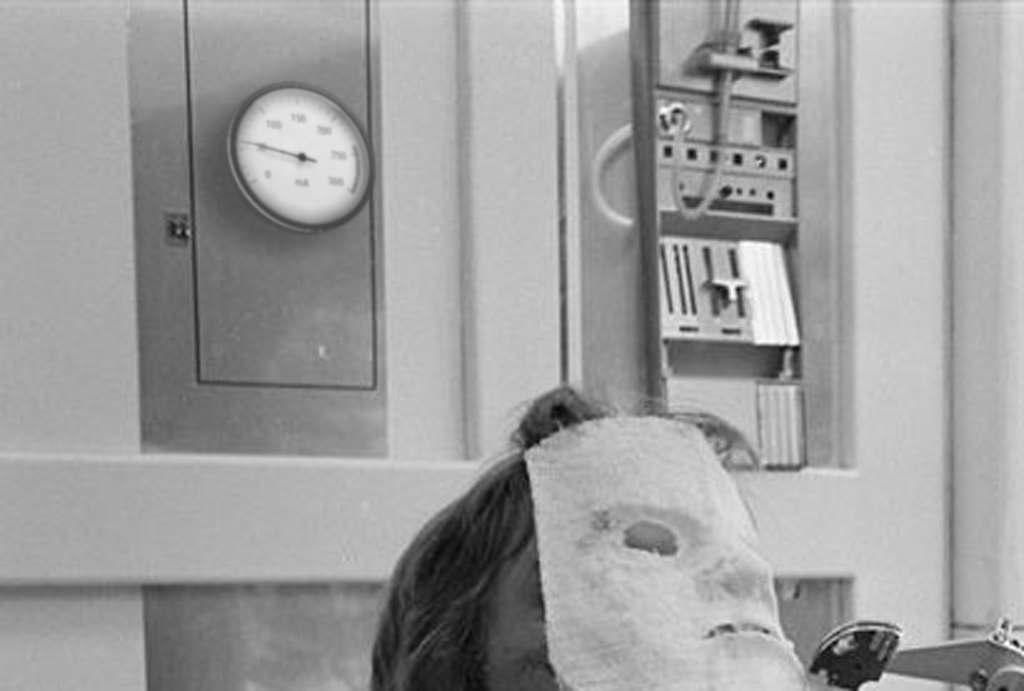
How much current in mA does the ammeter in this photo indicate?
50 mA
